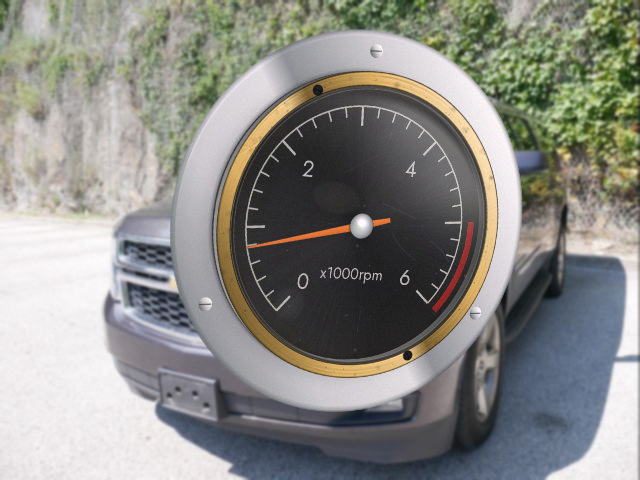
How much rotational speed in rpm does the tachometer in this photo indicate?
800 rpm
